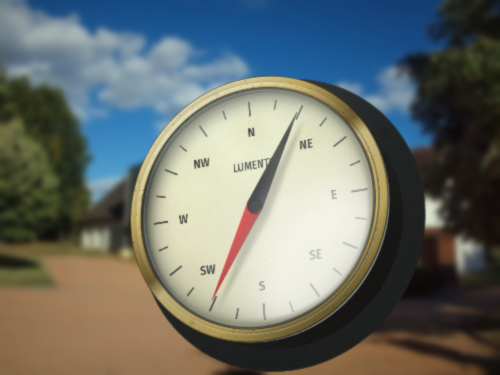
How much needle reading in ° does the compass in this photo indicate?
210 °
